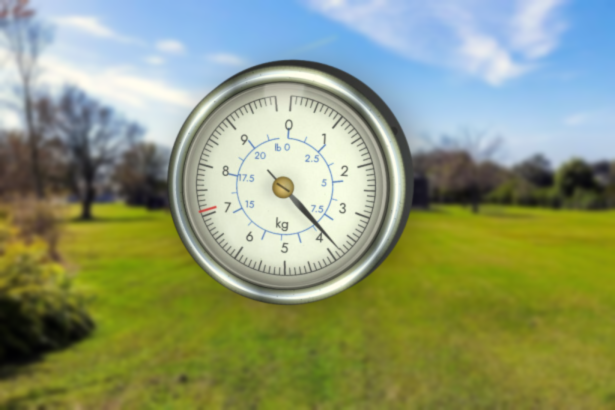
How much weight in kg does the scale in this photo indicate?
3.8 kg
